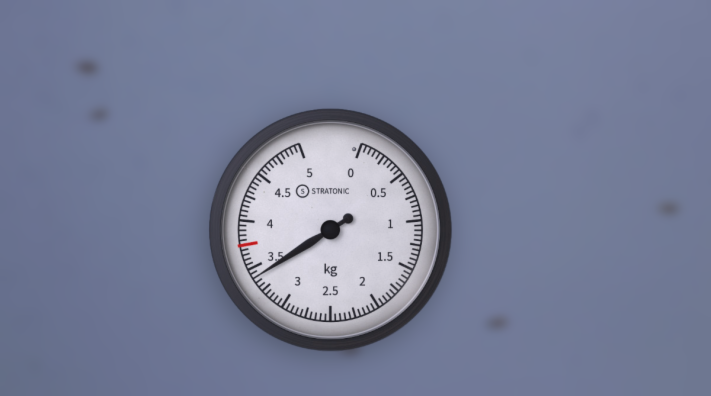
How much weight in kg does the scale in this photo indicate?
3.4 kg
